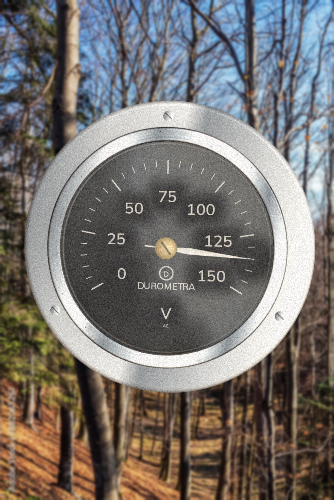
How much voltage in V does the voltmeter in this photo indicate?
135 V
